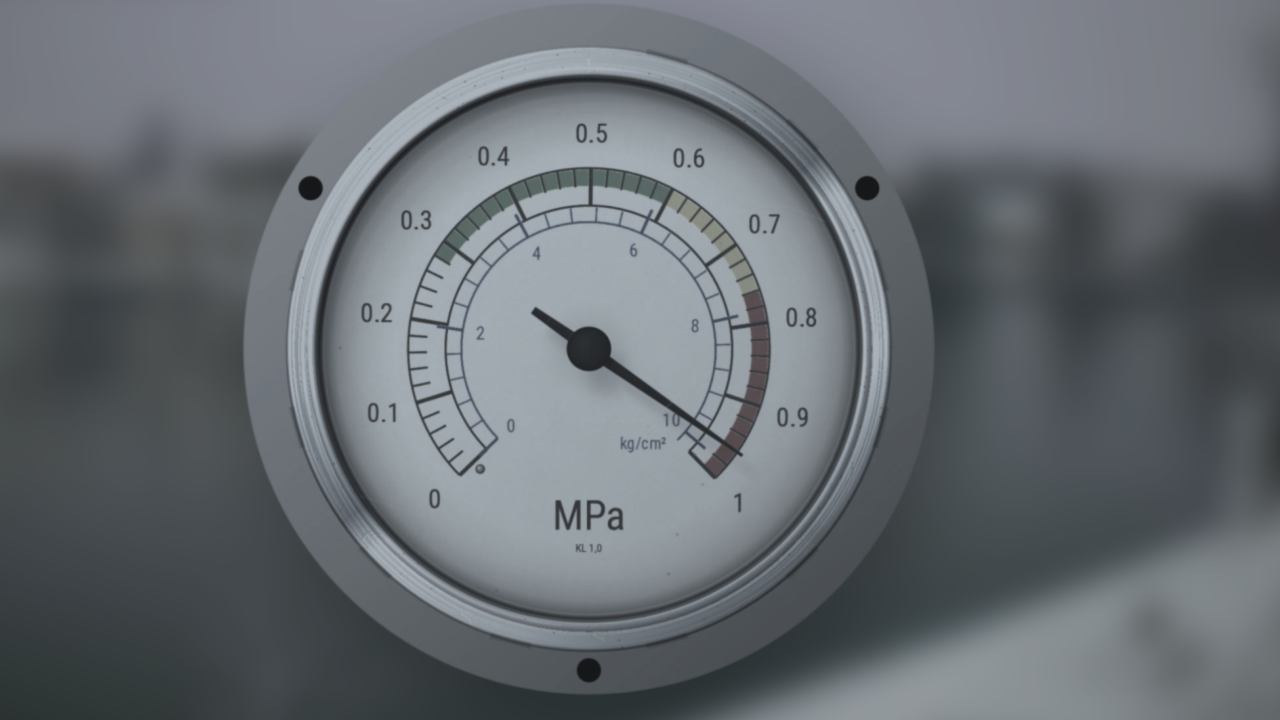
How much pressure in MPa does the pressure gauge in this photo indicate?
0.96 MPa
